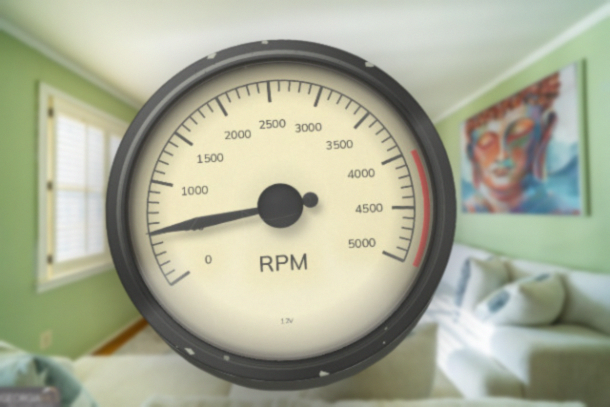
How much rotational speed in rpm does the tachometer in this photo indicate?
500 rpm
